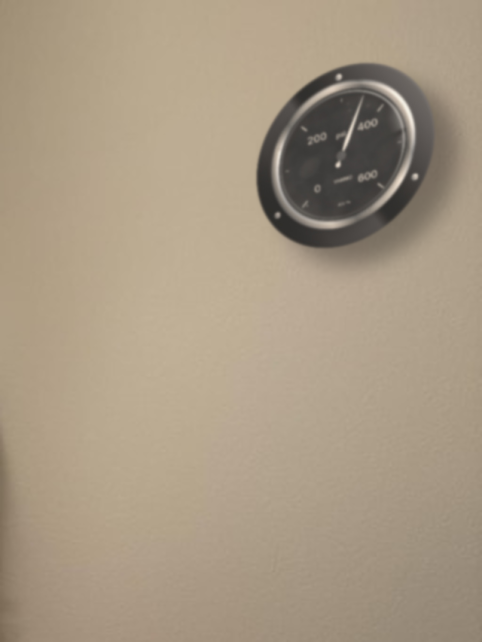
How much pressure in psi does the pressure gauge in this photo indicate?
350 psi
